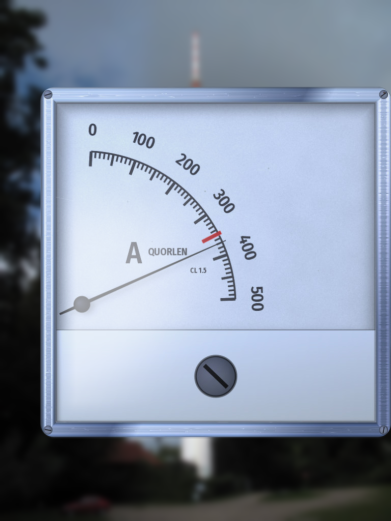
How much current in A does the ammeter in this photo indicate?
370 A
